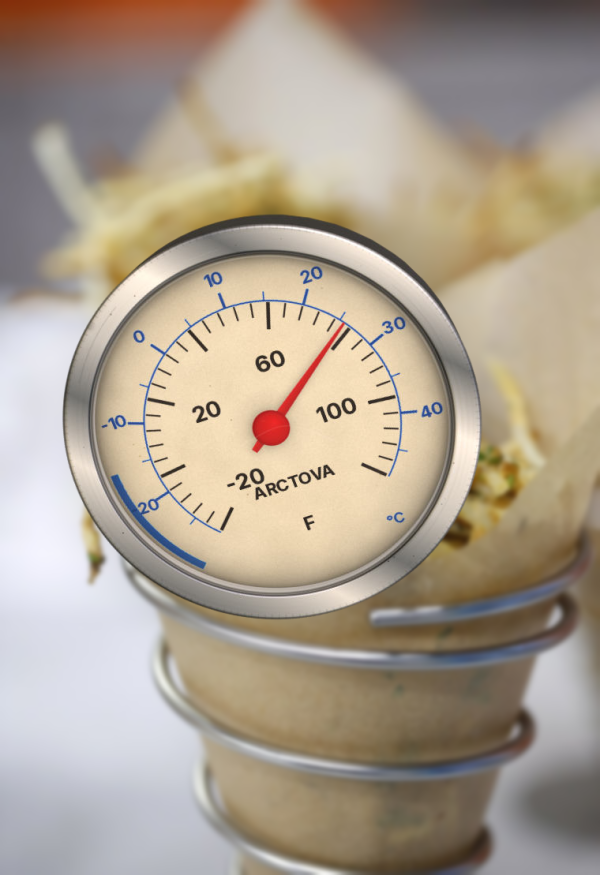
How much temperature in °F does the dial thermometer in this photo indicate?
78 °F
